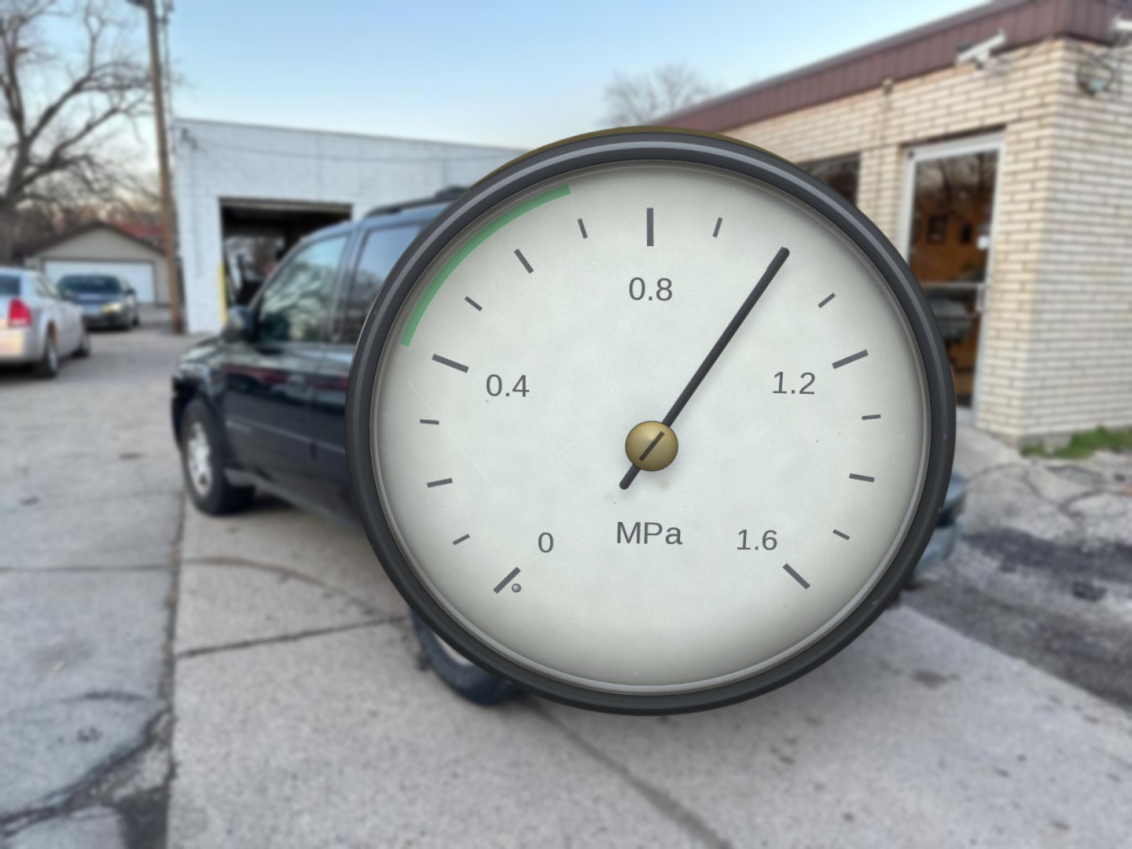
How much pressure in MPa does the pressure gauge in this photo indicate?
1 MPa
